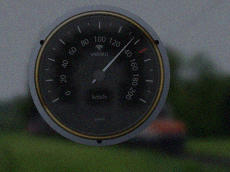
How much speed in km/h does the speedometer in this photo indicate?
135 km/h
